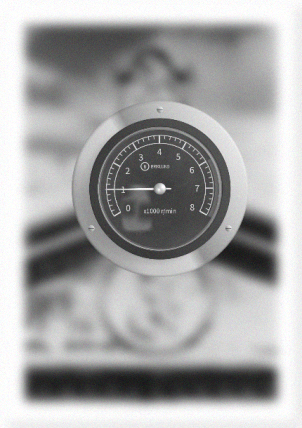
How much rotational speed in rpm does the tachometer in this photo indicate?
1000 rpm
